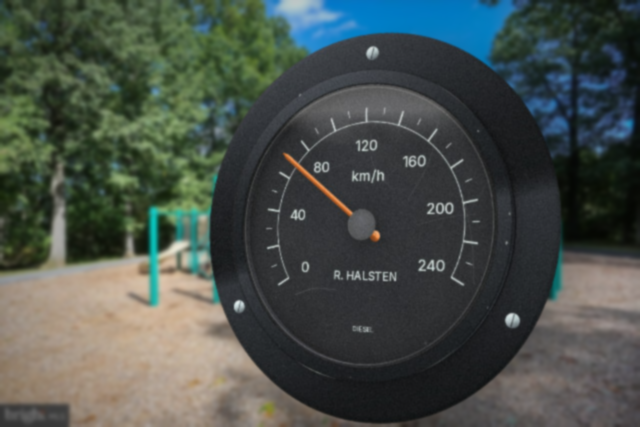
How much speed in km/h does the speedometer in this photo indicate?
70 km/h
